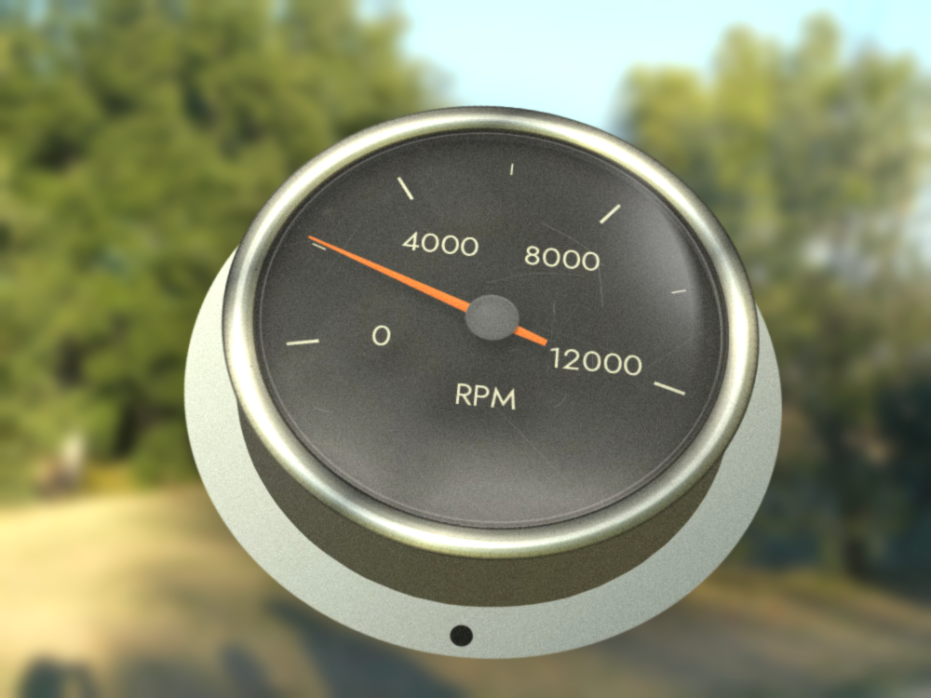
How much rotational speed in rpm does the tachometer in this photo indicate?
2000 rpm
